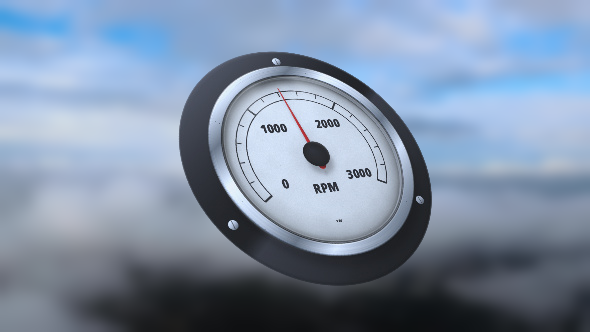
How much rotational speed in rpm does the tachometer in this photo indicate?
1400 rpm
